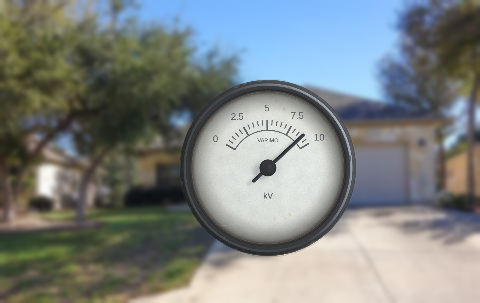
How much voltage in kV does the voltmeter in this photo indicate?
9 kV
